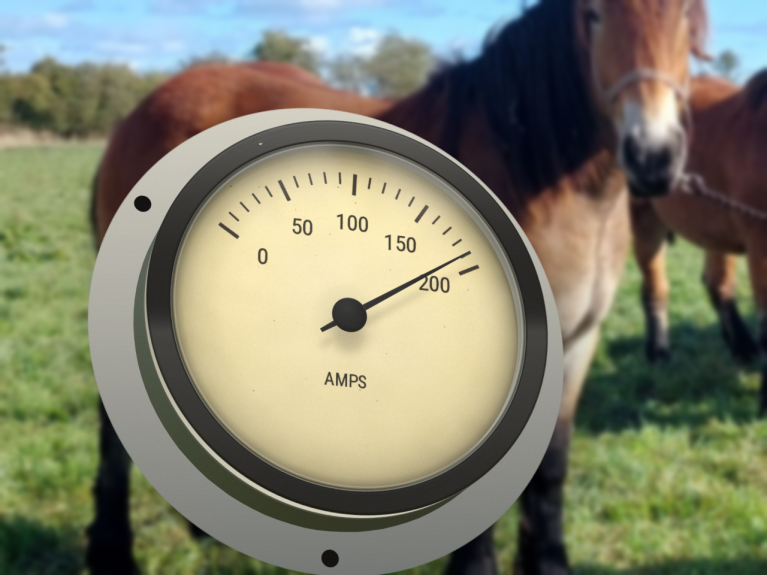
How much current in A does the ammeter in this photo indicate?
190 A
